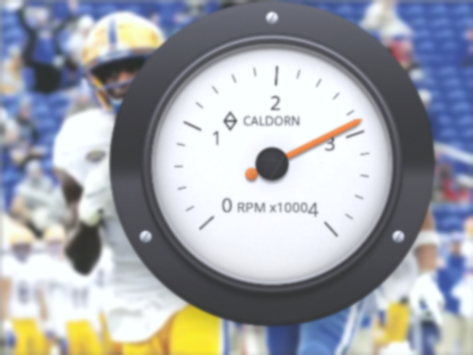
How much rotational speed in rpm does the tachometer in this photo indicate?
2900 rpm
